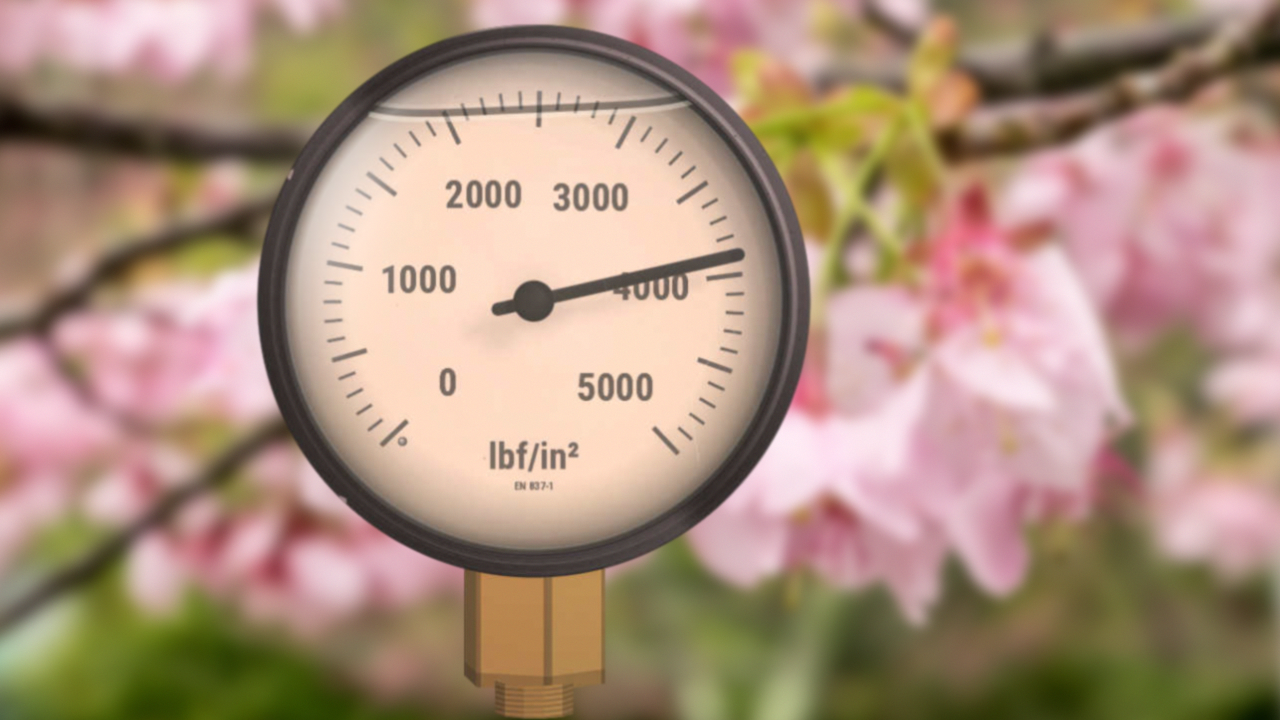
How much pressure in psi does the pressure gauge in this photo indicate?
3900 psi
